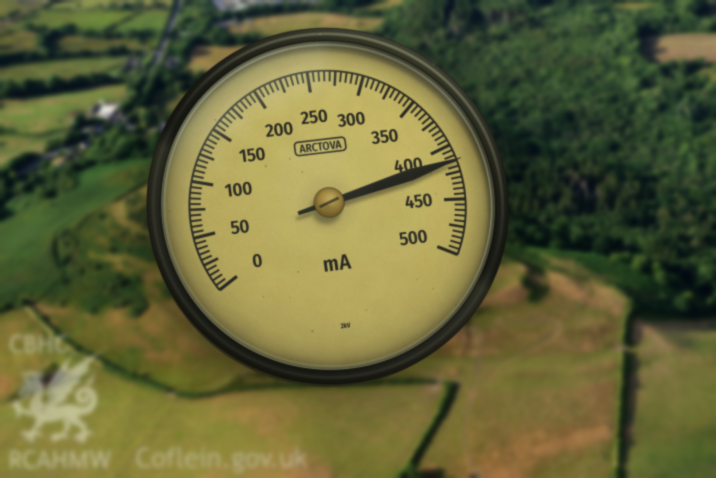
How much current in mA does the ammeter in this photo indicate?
415 mA
